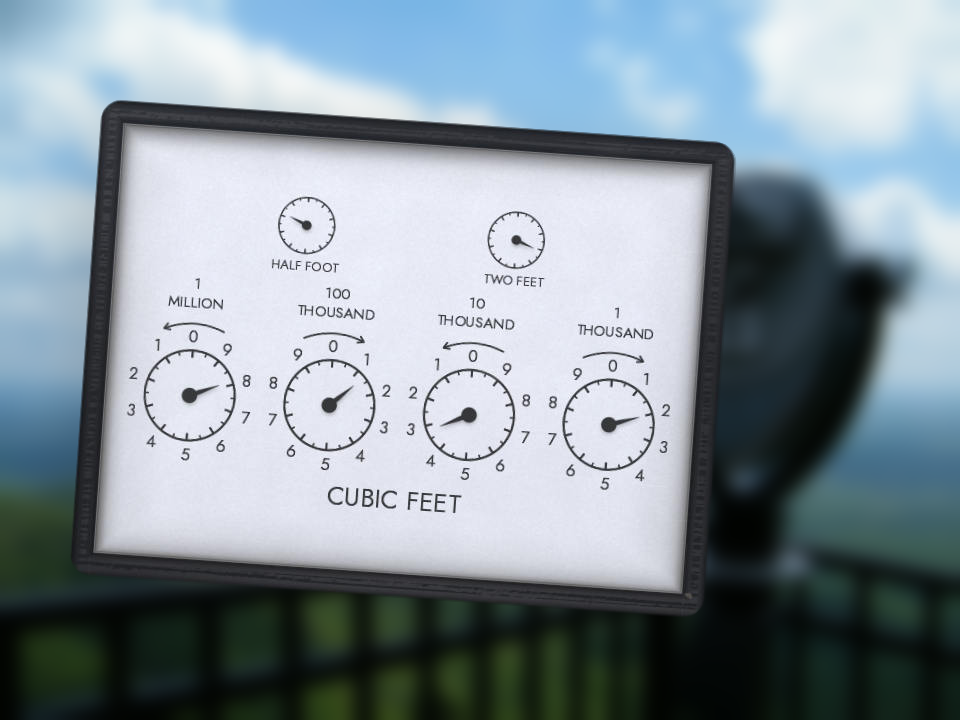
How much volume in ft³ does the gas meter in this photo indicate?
813200 ft³
